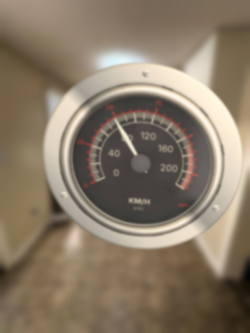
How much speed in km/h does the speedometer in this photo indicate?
80 km/h
